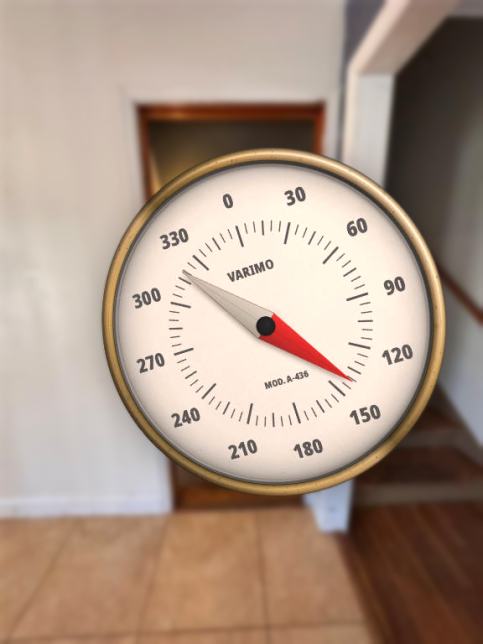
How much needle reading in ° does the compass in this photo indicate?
140 °
